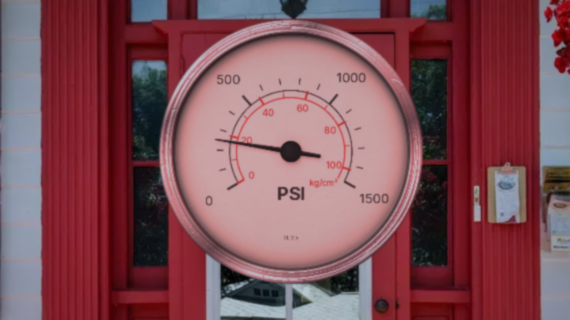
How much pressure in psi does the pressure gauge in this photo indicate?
250 psi
